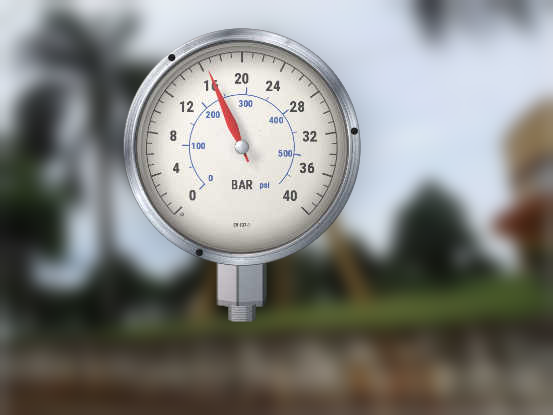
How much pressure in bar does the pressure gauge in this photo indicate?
16.5 bar
